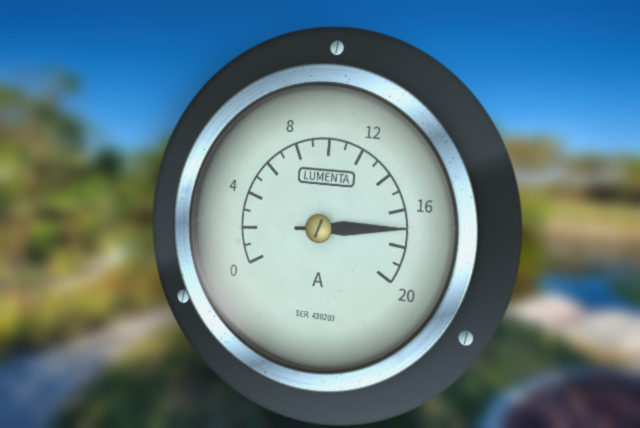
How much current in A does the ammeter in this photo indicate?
17 A
